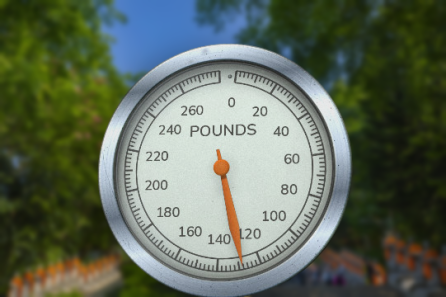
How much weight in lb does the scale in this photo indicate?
128 lb
